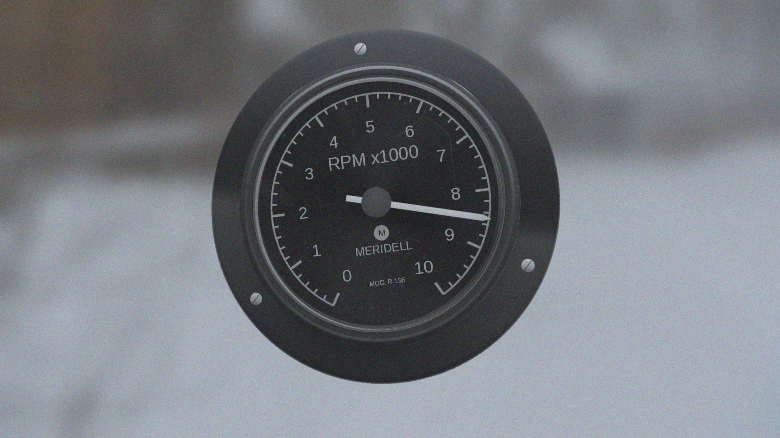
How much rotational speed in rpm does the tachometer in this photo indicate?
8500 rpm
